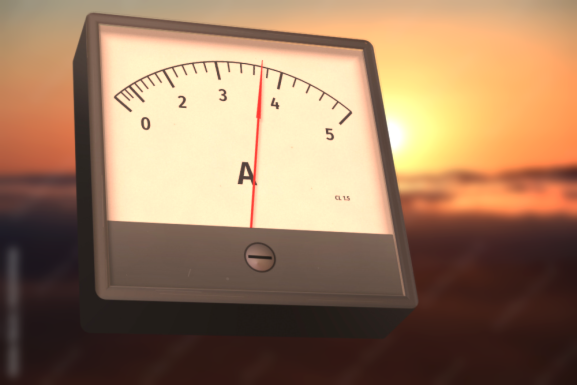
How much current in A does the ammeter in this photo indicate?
3.7 A
